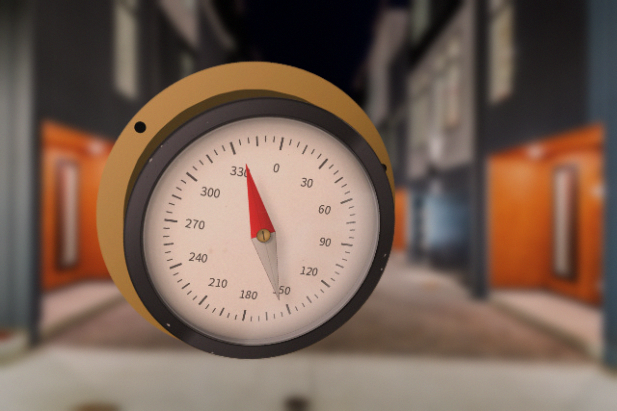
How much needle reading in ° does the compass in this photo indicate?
335 °
